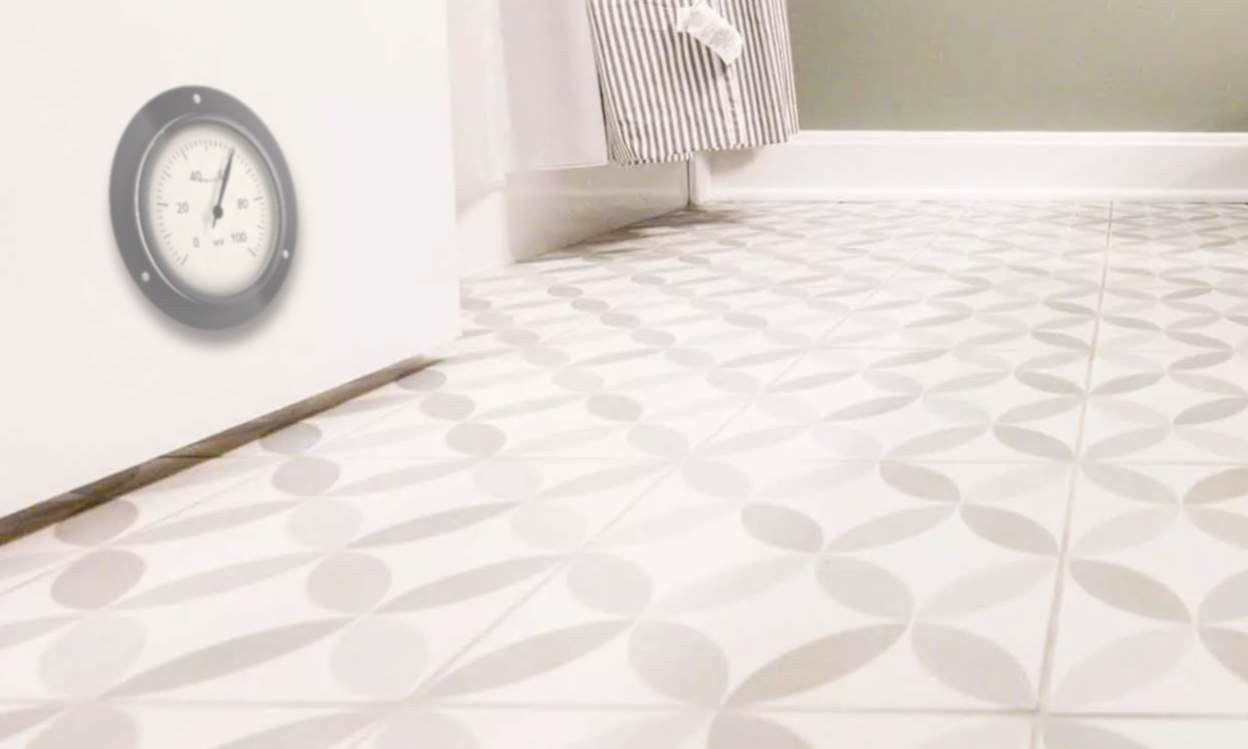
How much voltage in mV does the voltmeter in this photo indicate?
60 mV
